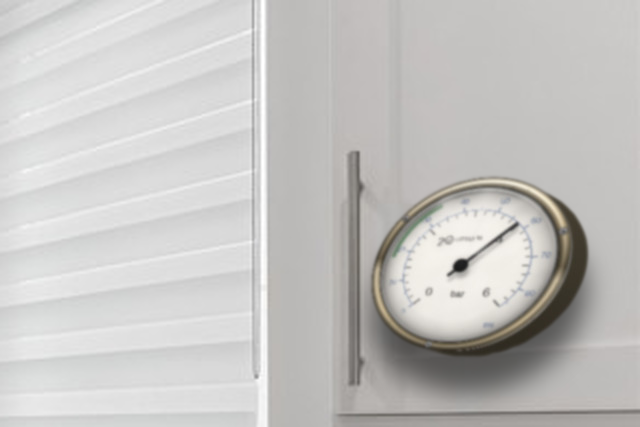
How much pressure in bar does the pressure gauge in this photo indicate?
4 bar
